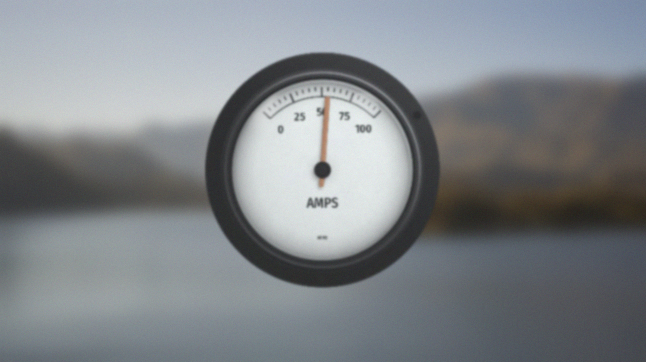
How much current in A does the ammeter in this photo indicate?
55 A
